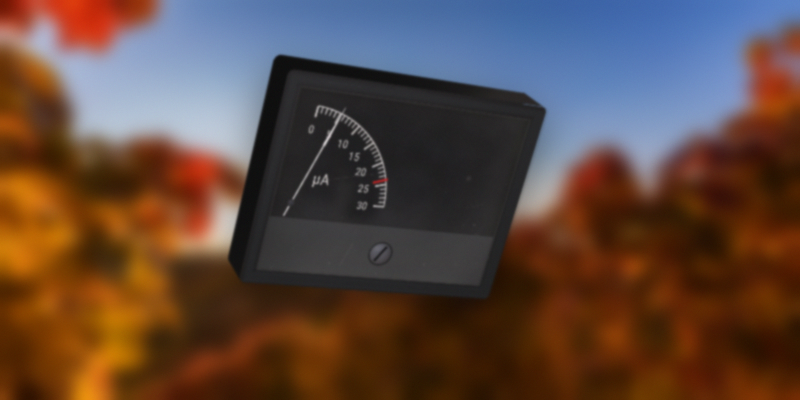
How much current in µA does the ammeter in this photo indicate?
5 µA
